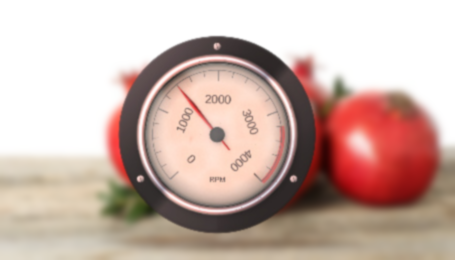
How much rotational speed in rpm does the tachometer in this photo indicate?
1400 rpm
